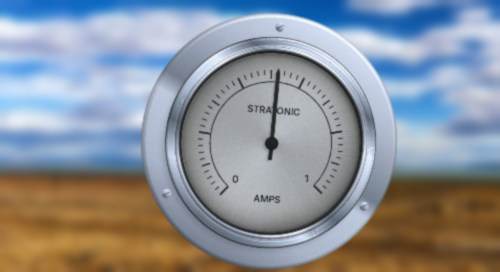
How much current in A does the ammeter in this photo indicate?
0.52 A
